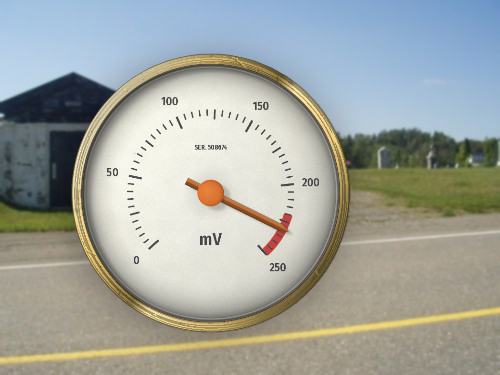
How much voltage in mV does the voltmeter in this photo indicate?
230 mV
